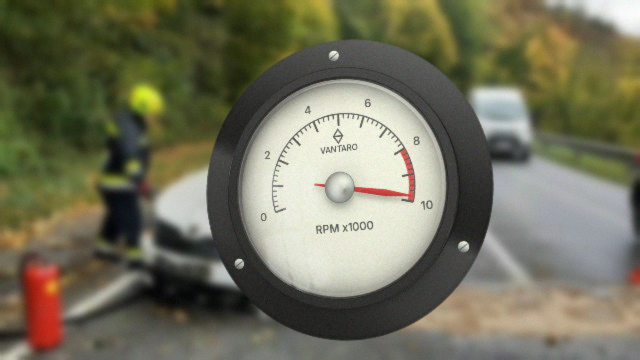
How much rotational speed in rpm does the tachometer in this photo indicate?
9800 rpm
